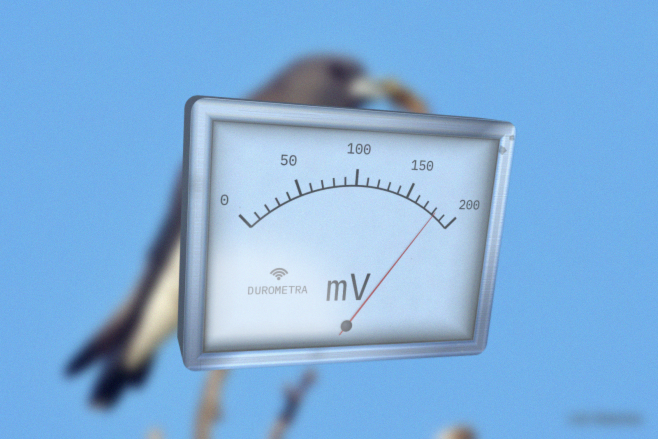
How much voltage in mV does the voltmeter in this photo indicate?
180 mV
